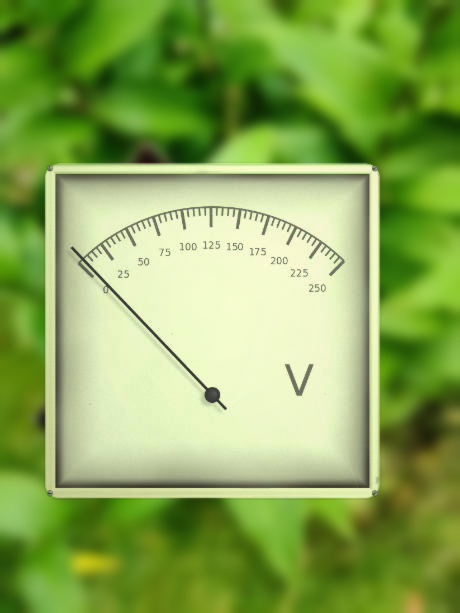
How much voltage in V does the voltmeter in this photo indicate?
5 V
